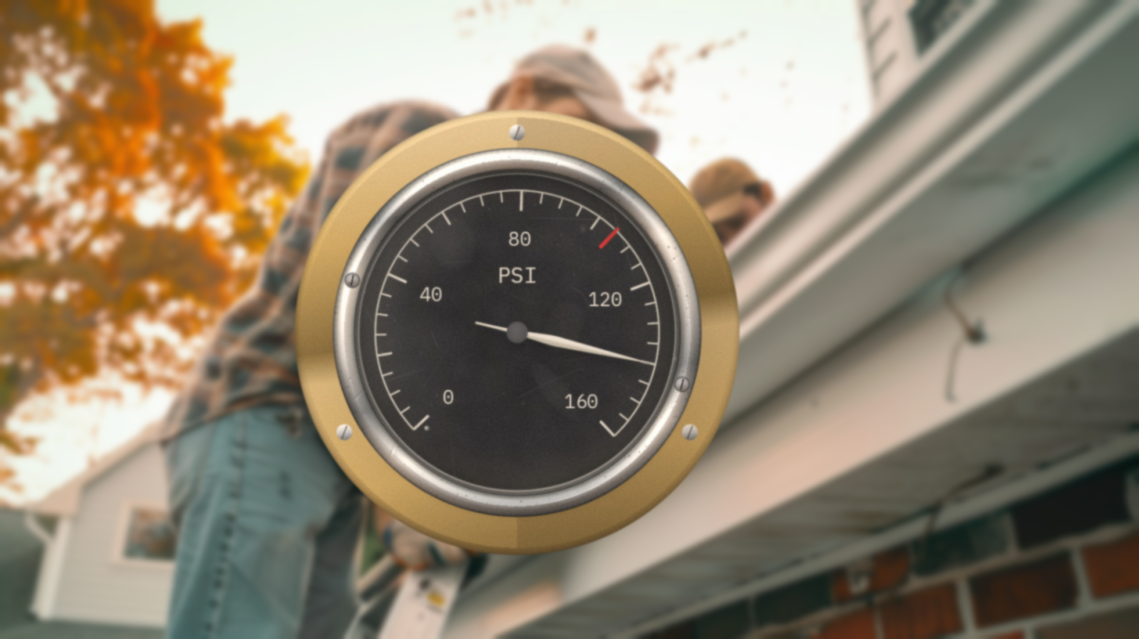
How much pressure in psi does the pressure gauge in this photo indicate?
140 psi
